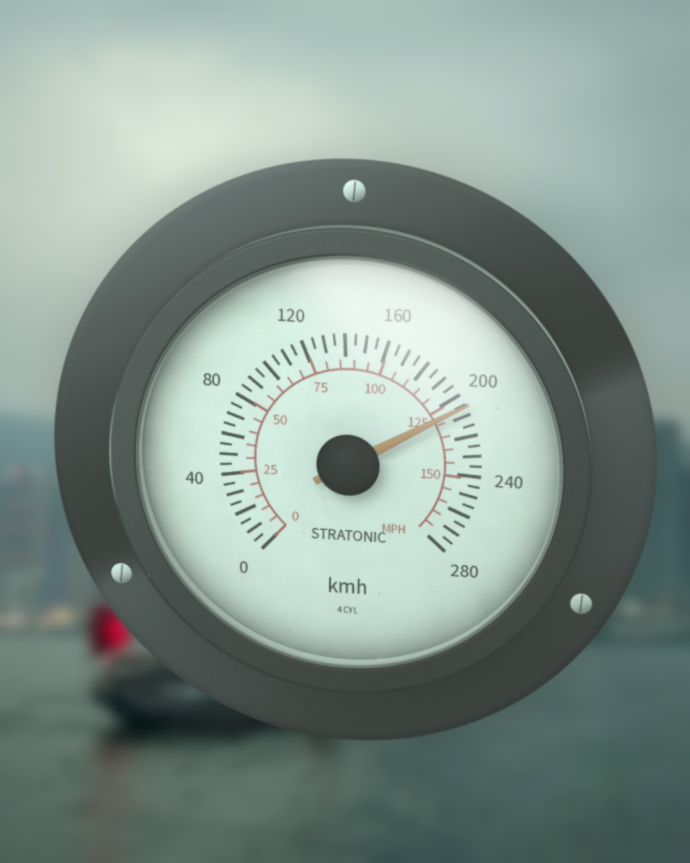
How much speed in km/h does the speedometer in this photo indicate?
205 km/h
